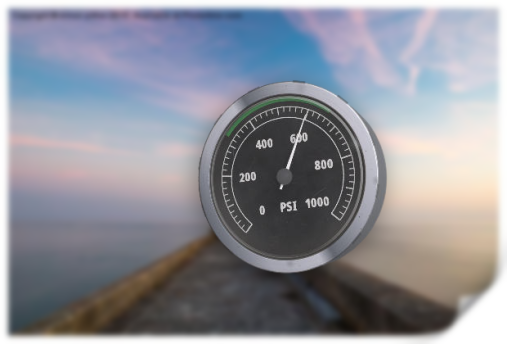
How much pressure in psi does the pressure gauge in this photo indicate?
600 psi
